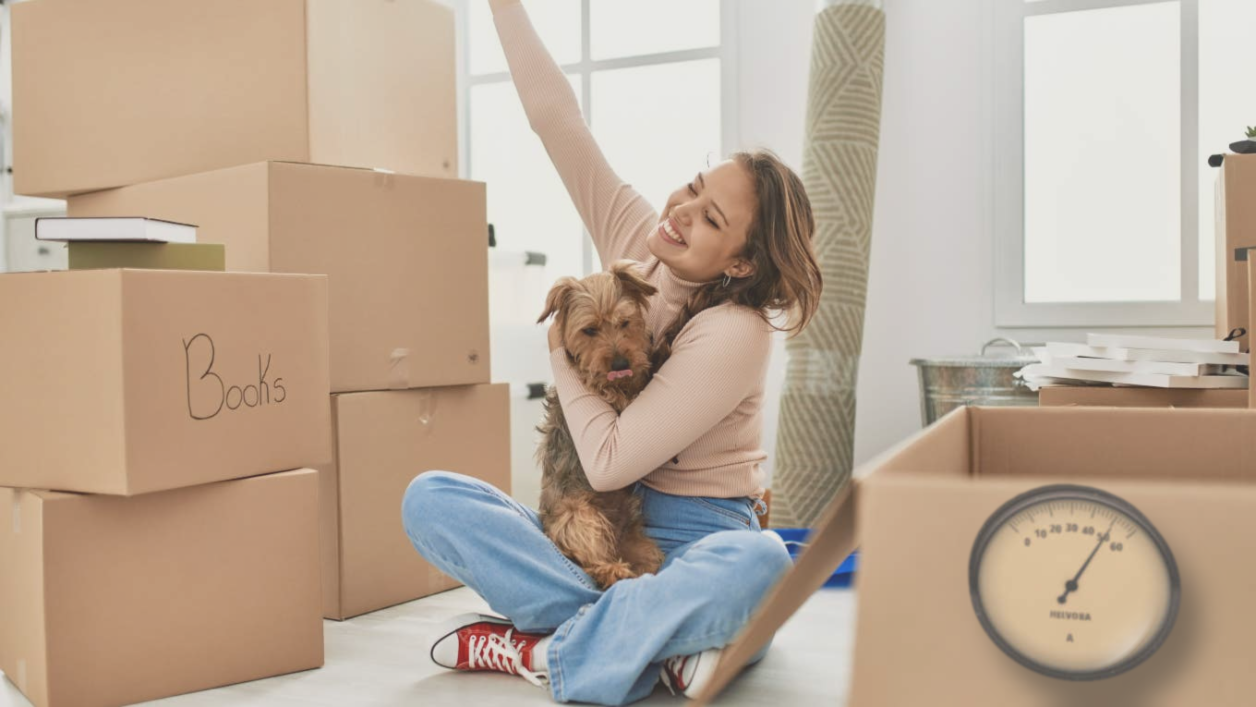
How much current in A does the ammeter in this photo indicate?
50 A
